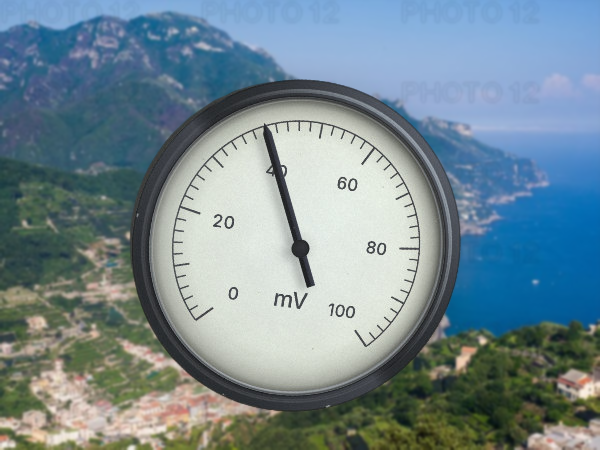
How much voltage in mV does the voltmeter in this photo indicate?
40 mV
